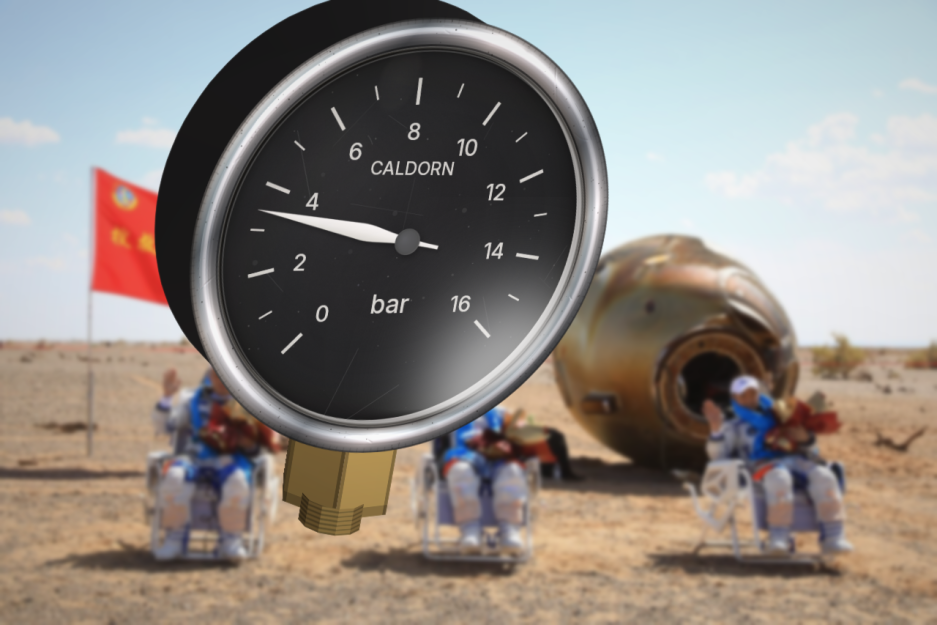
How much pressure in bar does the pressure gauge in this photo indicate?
3.5 bar
